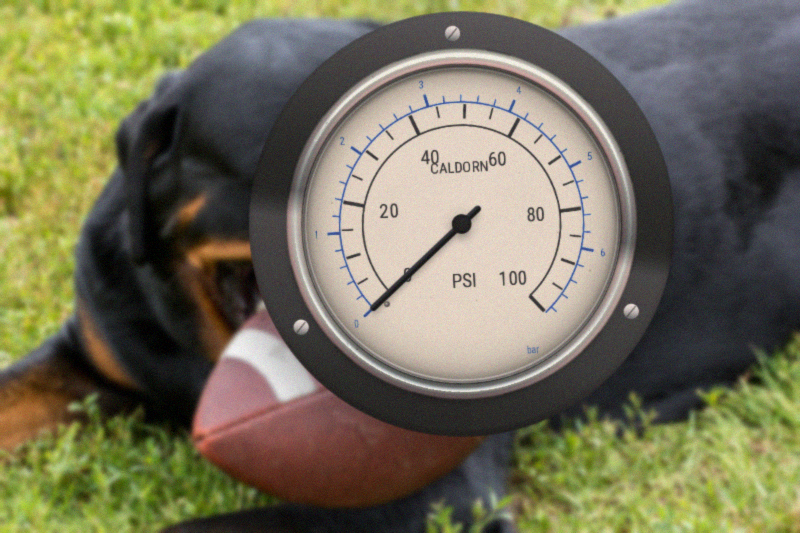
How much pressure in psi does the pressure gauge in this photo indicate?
0 psi
